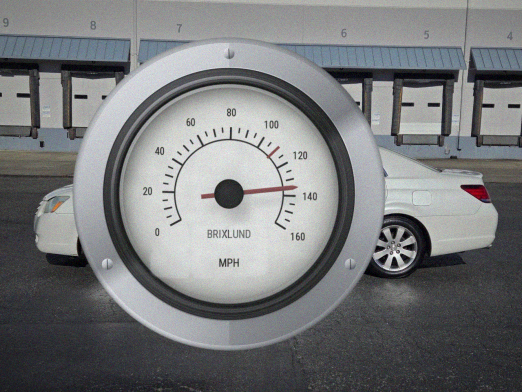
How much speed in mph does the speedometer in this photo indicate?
135 mph
